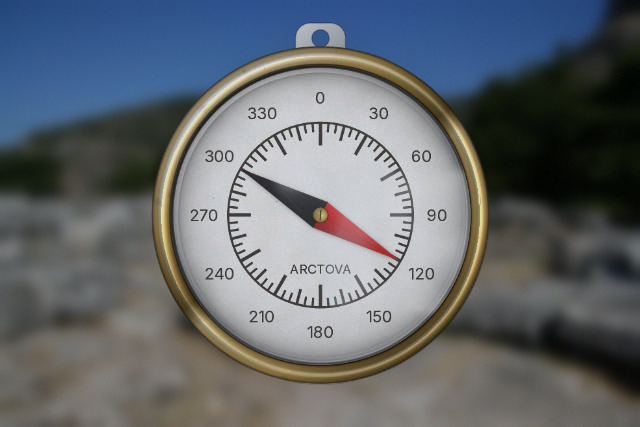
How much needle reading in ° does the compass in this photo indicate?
120 °
